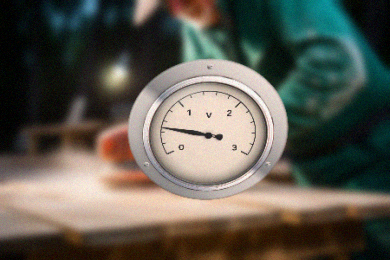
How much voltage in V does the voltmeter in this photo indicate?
0.5 V
